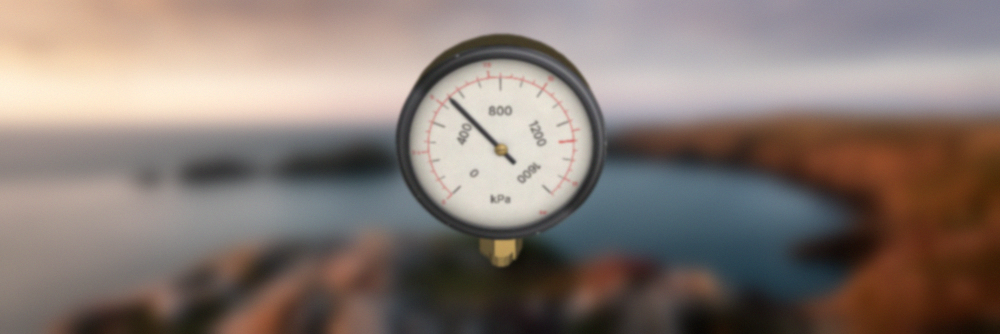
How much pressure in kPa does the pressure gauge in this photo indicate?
550 kPa
